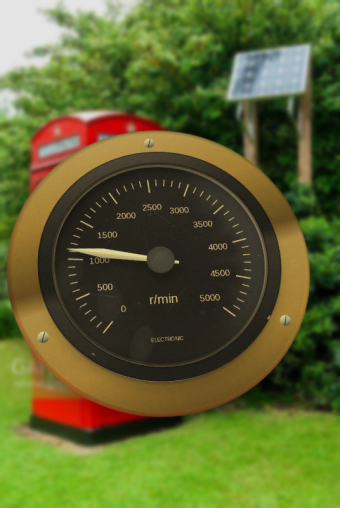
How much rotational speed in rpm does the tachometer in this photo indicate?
1100 rpm
